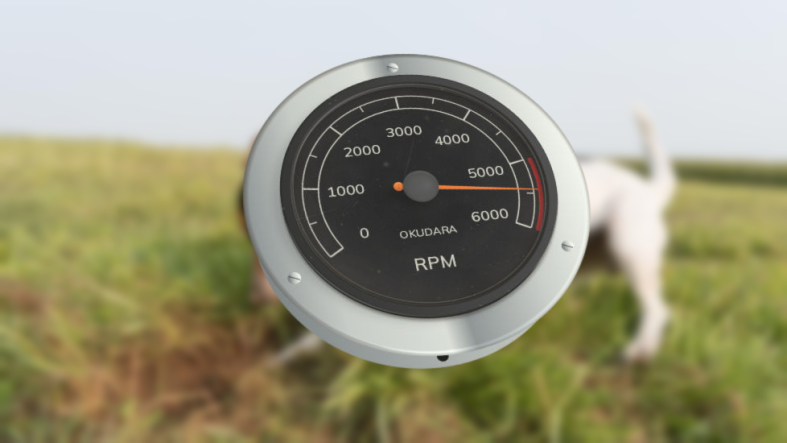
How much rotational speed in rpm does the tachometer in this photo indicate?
5500 rpm
